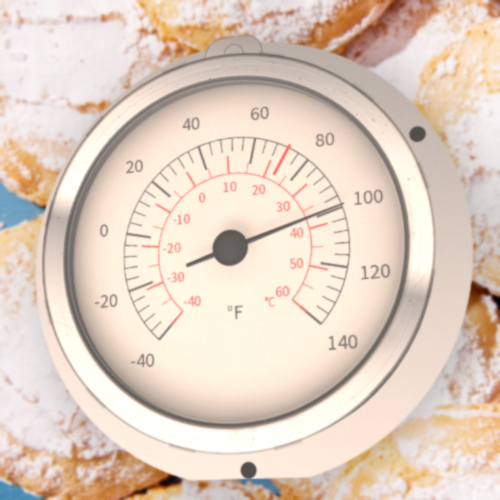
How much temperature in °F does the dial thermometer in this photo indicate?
100 °F
